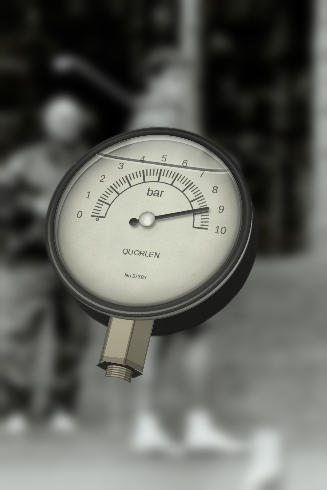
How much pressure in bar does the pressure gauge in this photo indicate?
9 bar
